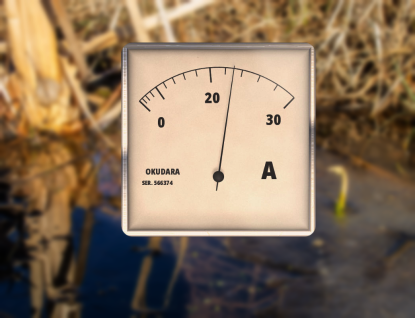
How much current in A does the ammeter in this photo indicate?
23 A
